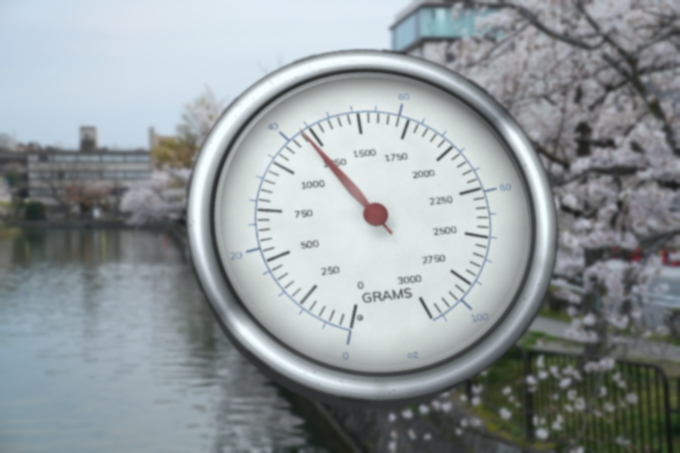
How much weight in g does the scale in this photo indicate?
1200 g
